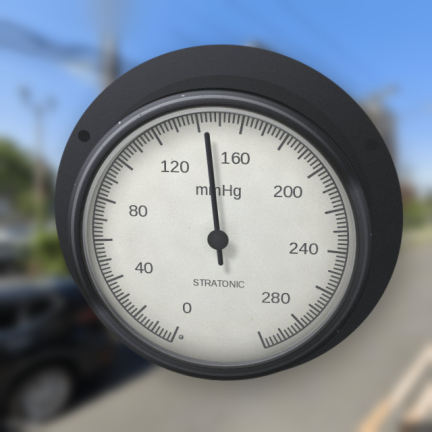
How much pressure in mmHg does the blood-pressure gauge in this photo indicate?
144 mmHg
